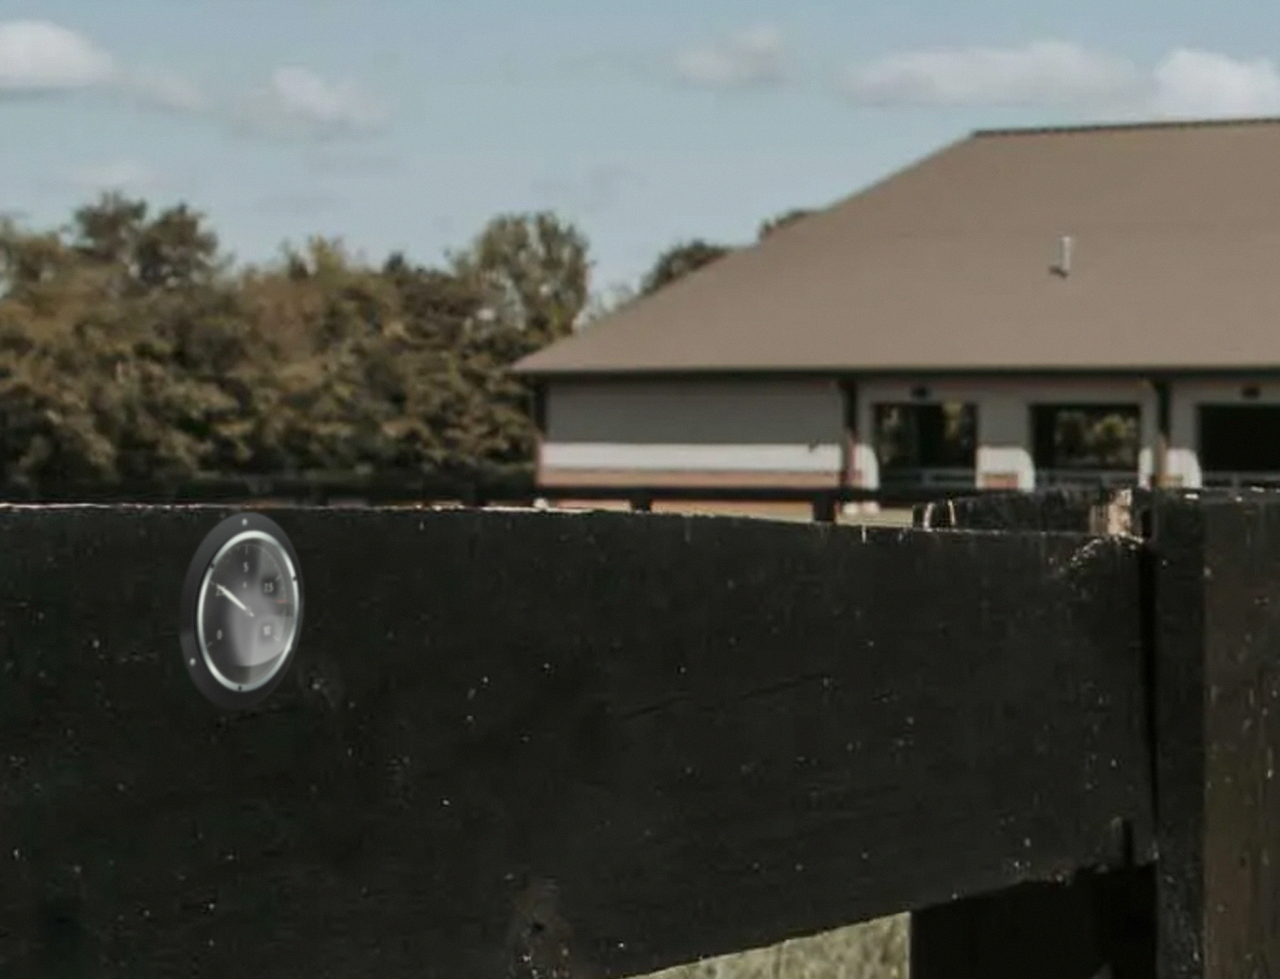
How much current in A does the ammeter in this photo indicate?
2.5 A
